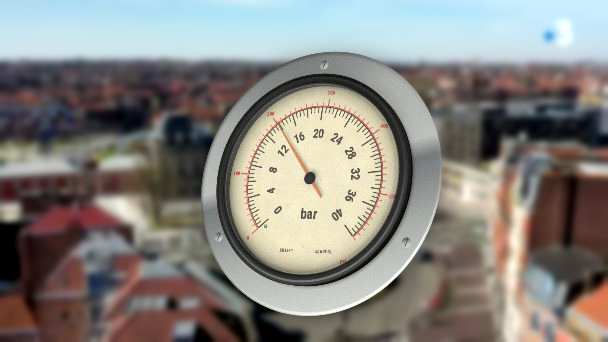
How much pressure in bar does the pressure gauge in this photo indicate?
14 bar
